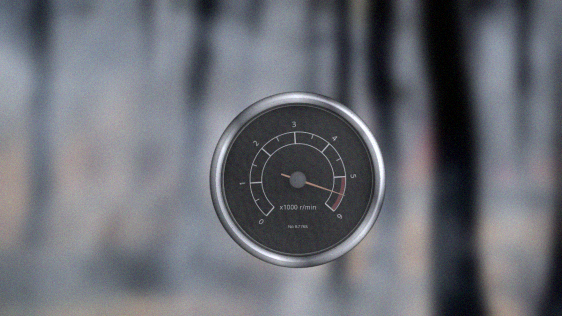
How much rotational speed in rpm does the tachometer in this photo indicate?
5500 rpm
